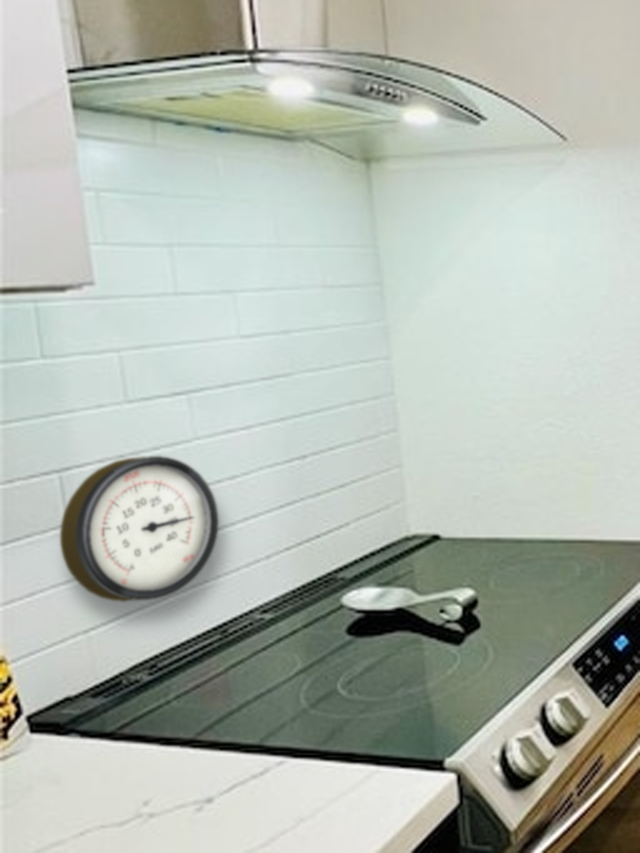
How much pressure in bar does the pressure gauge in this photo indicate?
35 bar
